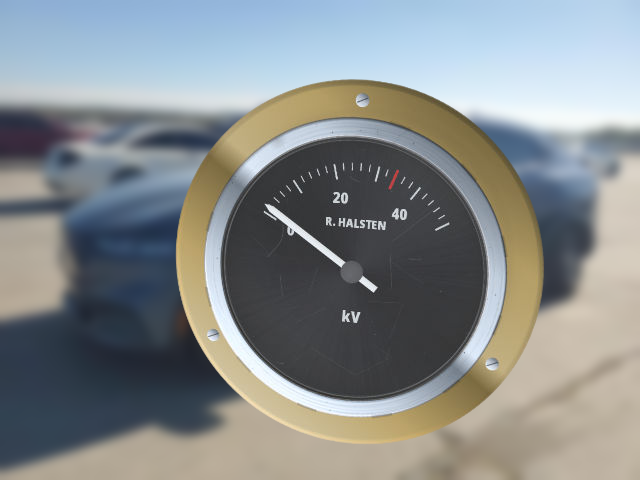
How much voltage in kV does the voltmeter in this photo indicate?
2 kV
